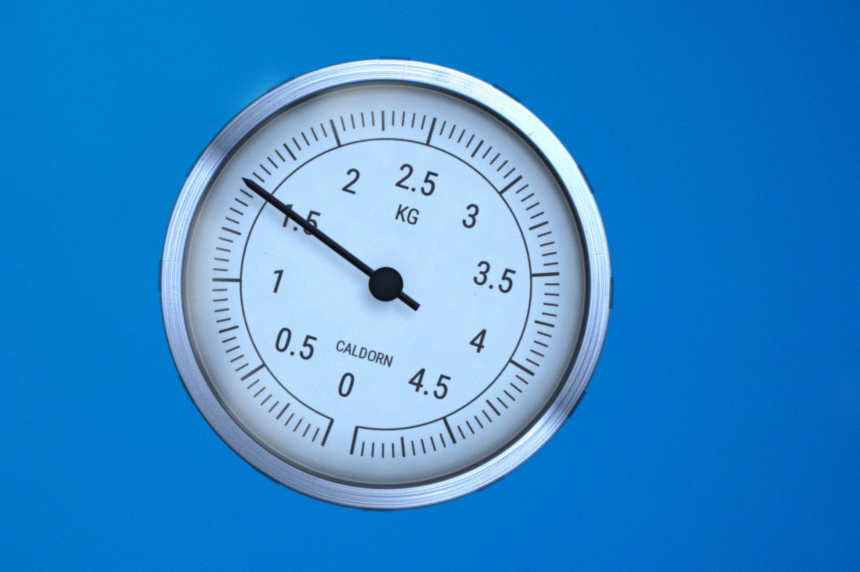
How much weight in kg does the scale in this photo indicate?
1.5 kg
